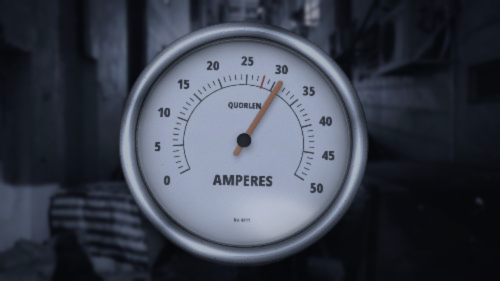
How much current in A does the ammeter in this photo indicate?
31 A
